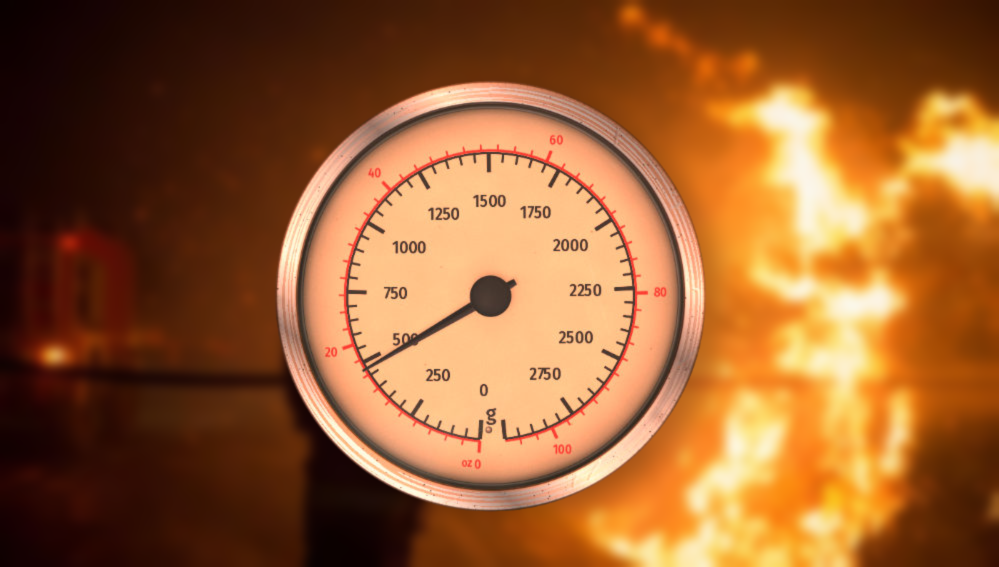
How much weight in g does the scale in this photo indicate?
475 g
